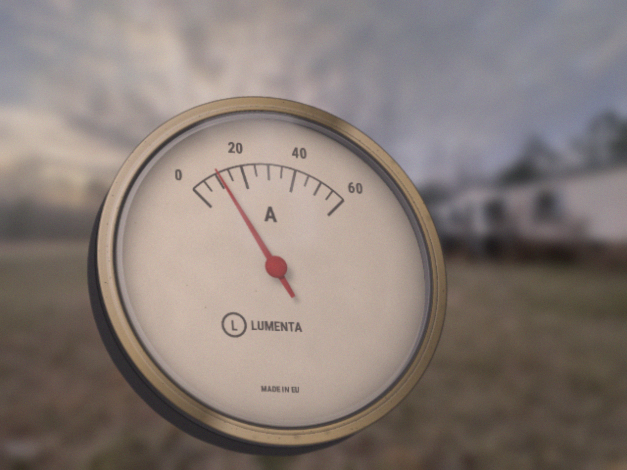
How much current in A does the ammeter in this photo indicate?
10 A
